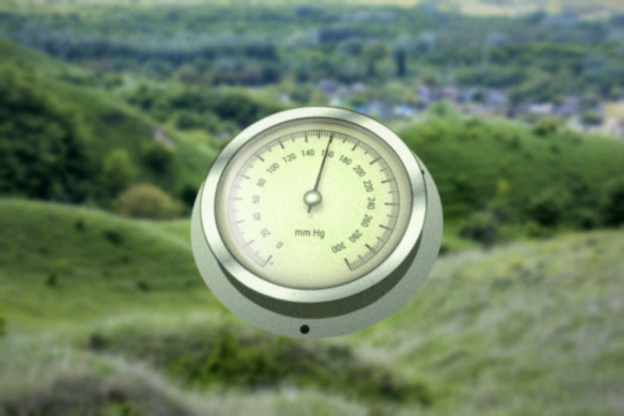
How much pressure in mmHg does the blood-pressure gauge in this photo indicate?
160 mmHg
